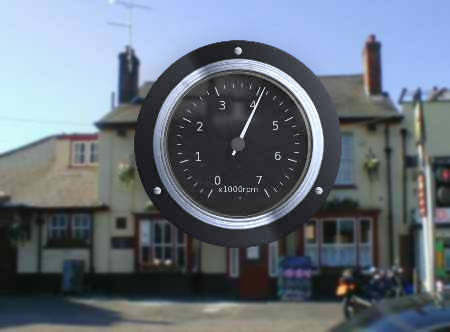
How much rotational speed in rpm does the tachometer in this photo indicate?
4100 rpm
